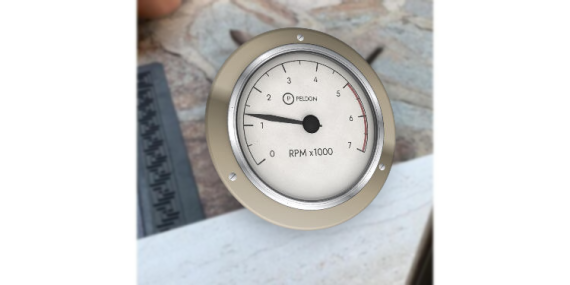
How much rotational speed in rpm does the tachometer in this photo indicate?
1250 rpm
